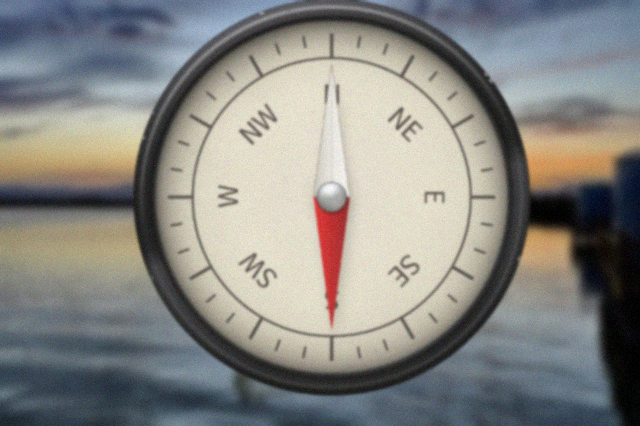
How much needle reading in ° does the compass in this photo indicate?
180 °
